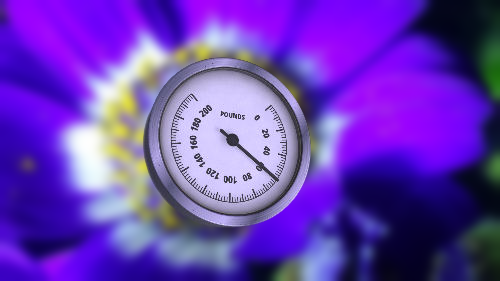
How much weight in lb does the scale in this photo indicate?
60 lb
